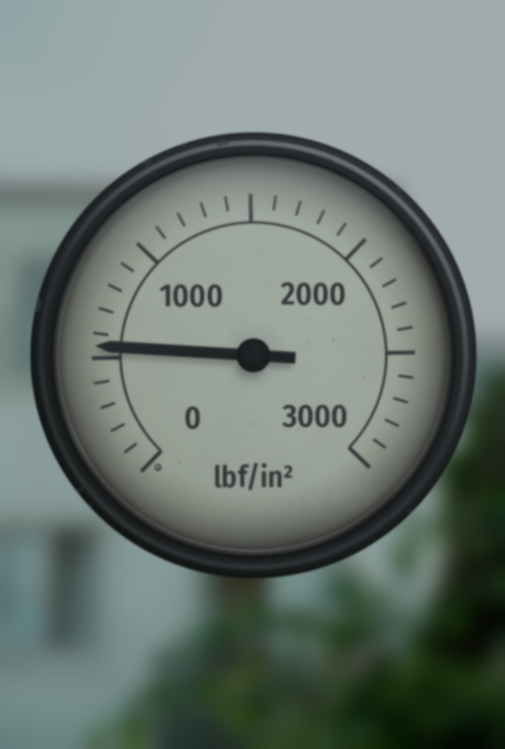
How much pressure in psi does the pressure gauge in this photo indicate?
550 psi
